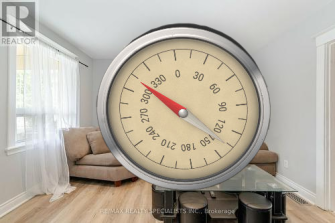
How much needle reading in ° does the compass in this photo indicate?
315 °
